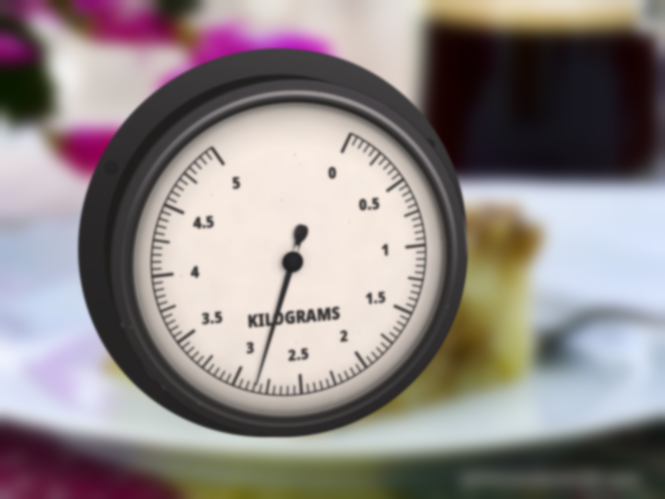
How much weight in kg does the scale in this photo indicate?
2.85 kg
